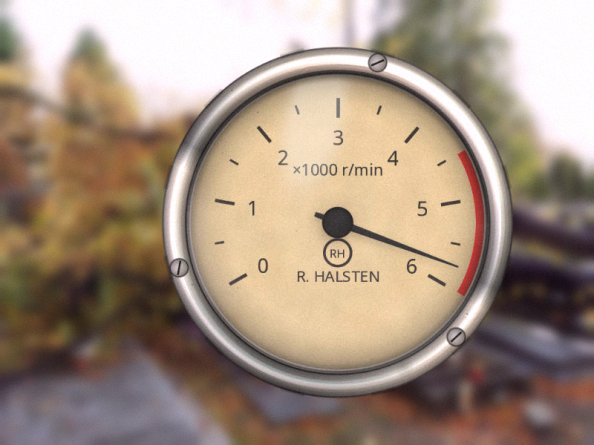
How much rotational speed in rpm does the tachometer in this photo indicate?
5750 rpm
